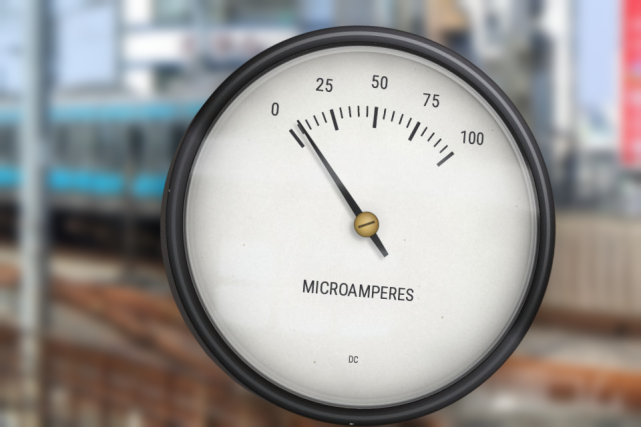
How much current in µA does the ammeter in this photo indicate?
5 µA
